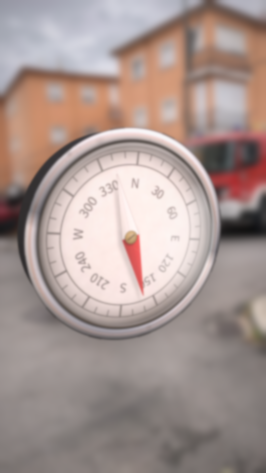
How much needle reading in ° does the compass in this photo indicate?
160 °
